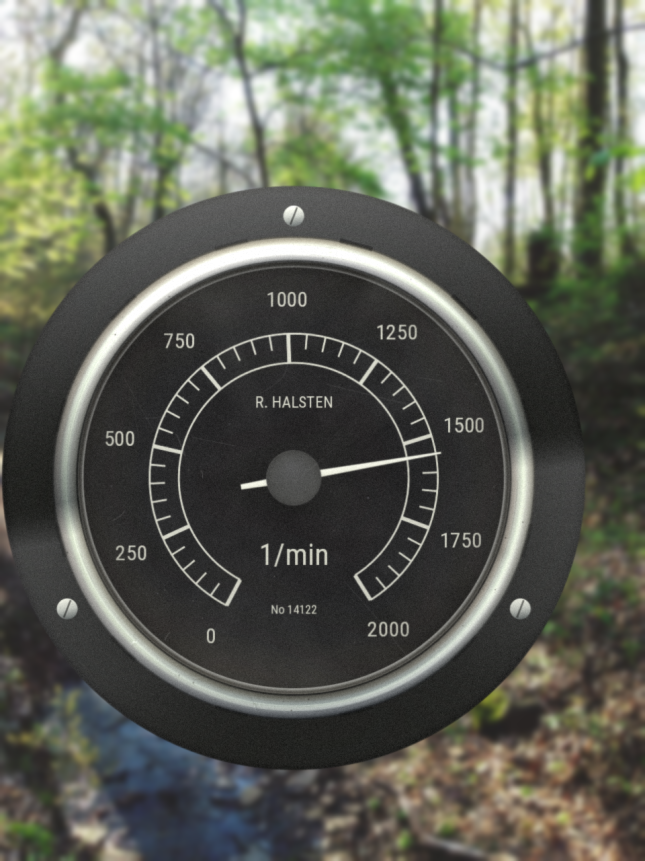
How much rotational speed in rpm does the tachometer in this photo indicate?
1550 rpm
